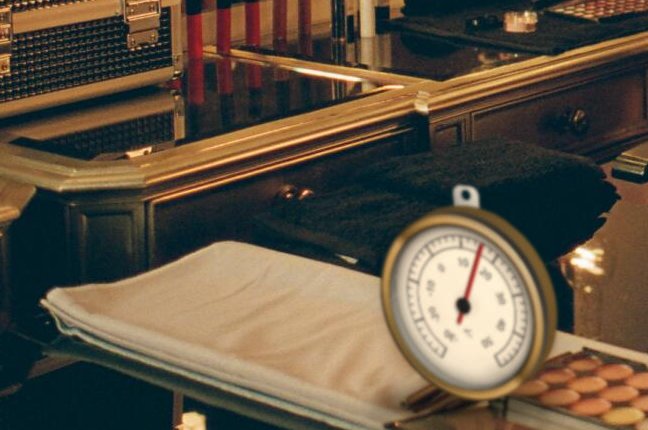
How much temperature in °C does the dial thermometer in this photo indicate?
16 °C
